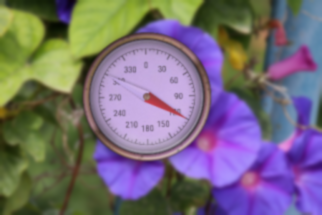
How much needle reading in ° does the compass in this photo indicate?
120 °
